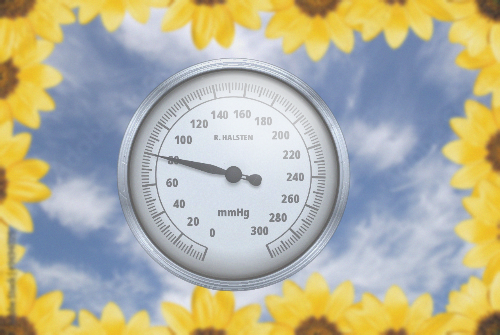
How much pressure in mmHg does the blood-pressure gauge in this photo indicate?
80 mmHg
